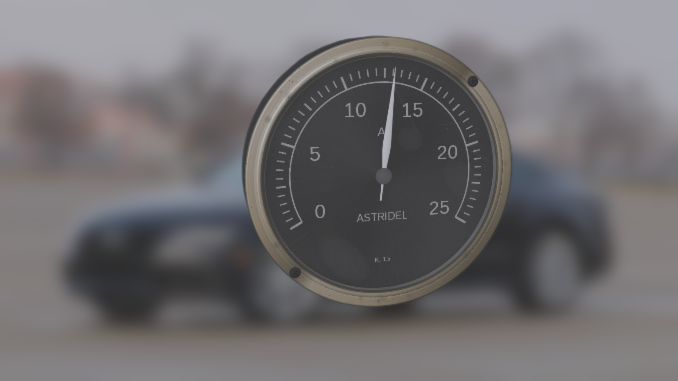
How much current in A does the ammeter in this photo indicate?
13 A
